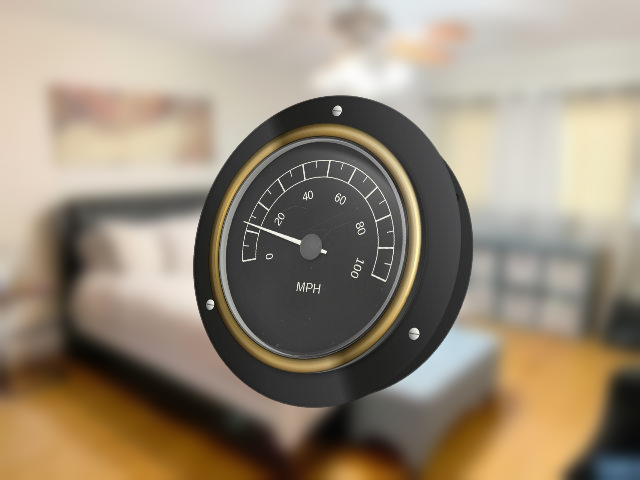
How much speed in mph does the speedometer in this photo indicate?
12.5 mph
